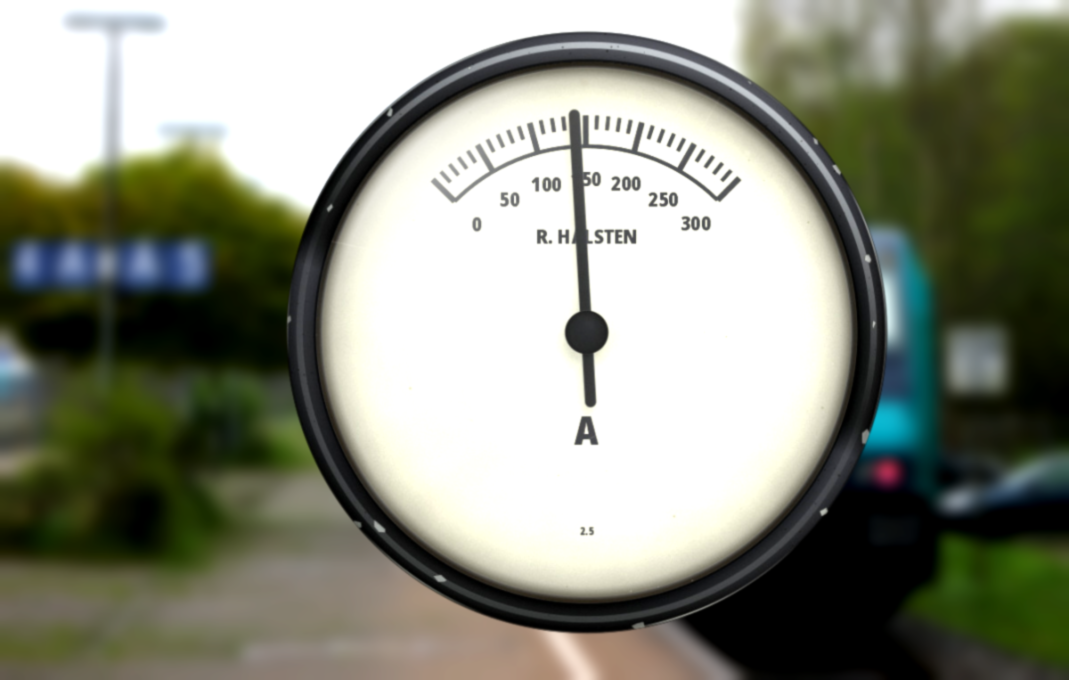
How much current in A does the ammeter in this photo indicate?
140 A
